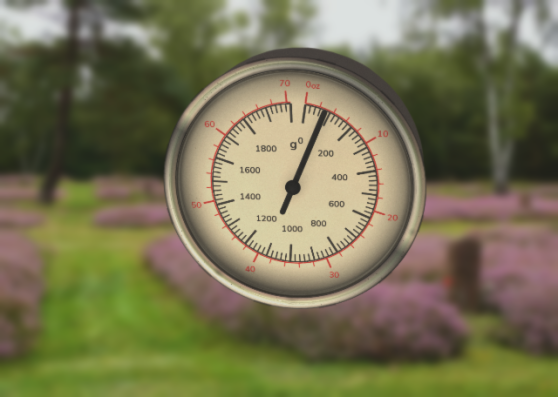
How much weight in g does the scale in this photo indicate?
80 g
